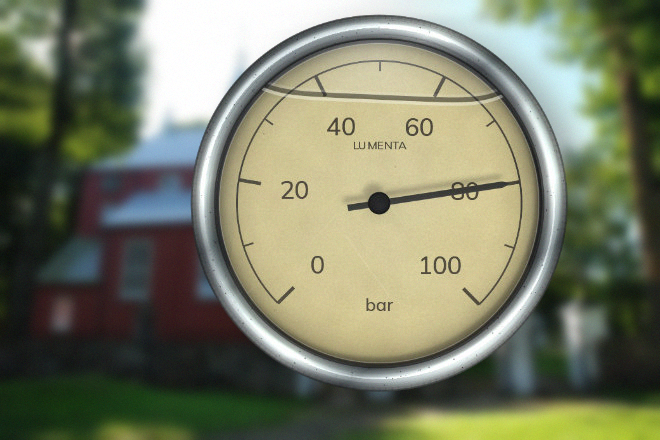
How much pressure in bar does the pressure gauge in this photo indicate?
80 bar
